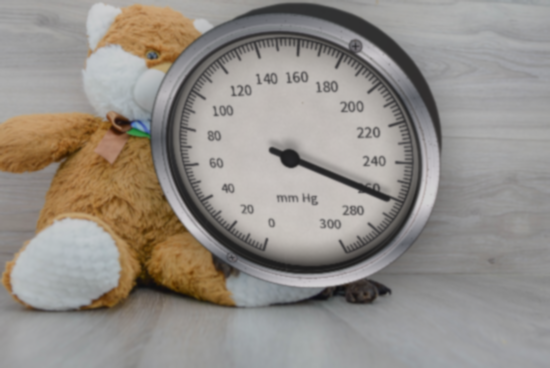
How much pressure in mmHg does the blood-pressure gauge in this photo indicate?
260 mmHg
